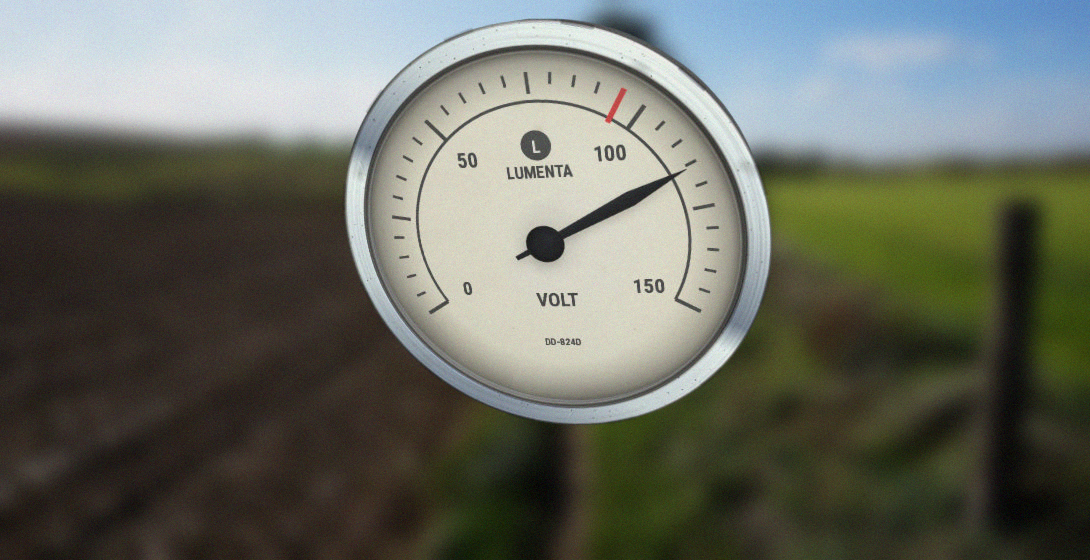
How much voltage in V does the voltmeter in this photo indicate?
115 V
